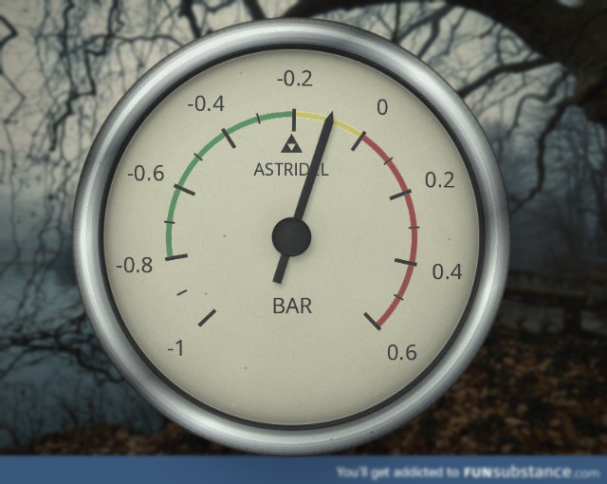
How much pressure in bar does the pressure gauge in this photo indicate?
-0.1 bar
